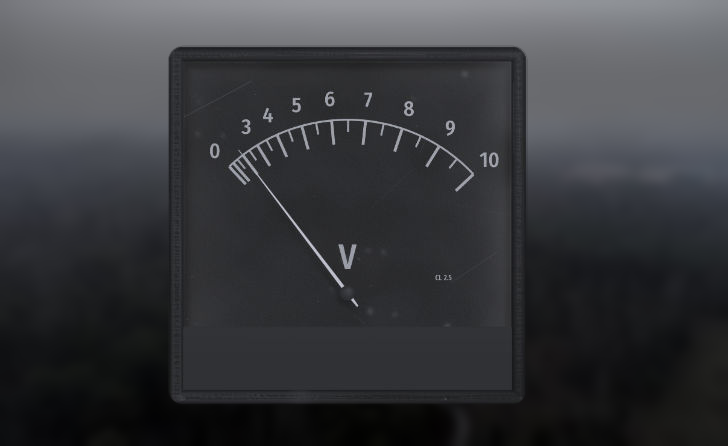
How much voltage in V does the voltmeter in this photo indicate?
2 V
